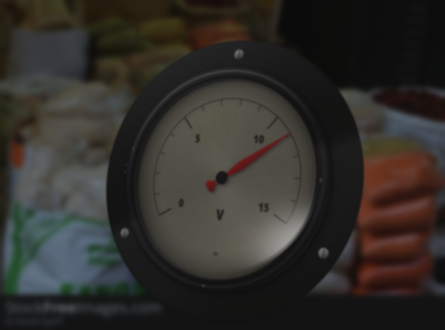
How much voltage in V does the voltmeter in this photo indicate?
11 V
